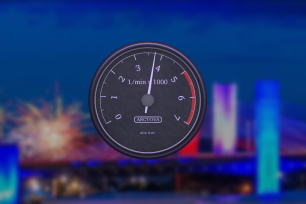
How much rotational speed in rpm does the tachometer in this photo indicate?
3750 rpm
